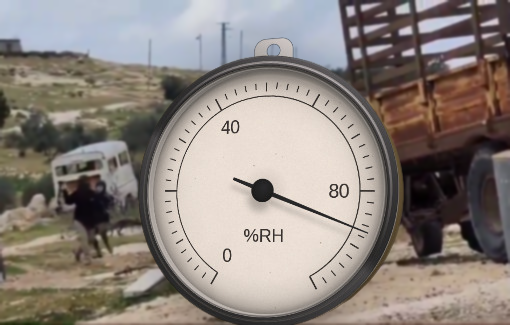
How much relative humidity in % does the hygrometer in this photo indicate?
87 %
